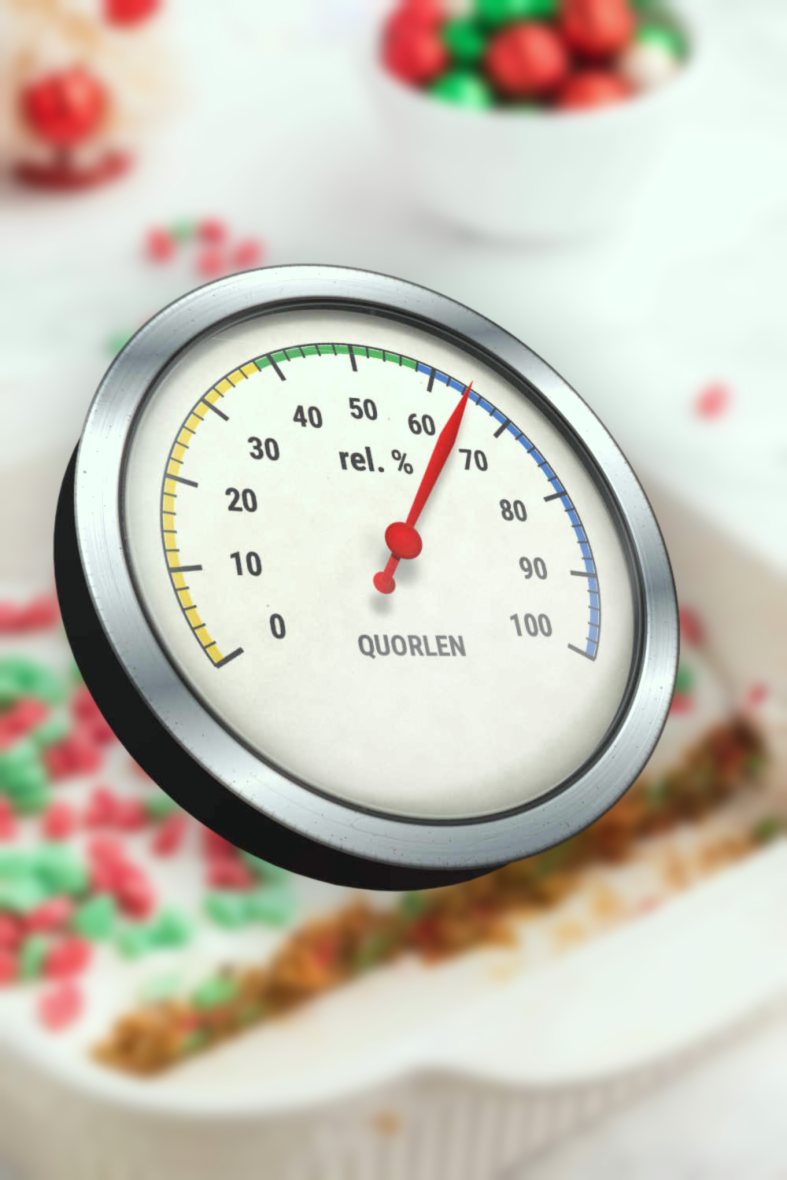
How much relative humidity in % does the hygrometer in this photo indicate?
64 %
